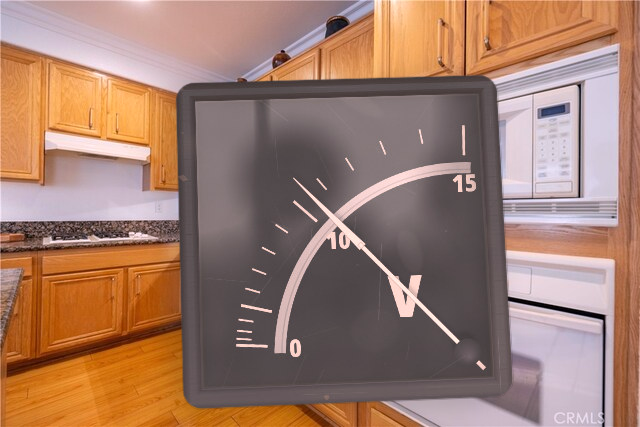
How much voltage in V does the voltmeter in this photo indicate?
10.5 V
